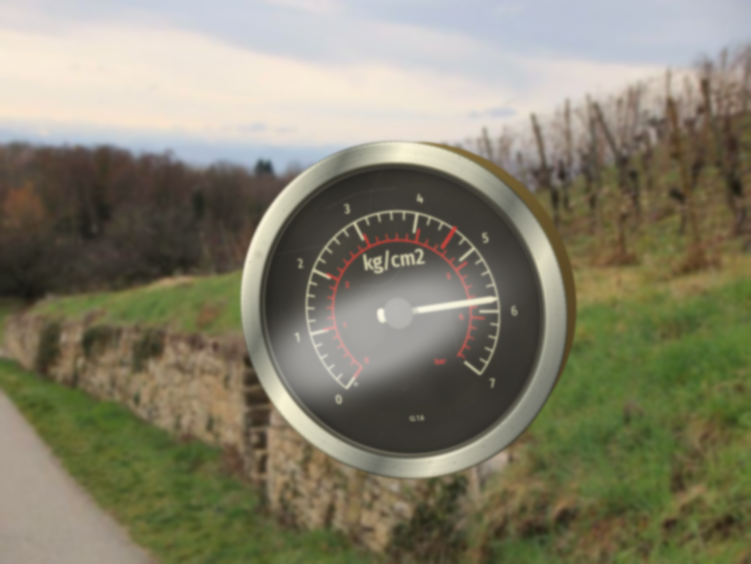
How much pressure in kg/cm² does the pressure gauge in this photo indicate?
5.8 kg/cm²
